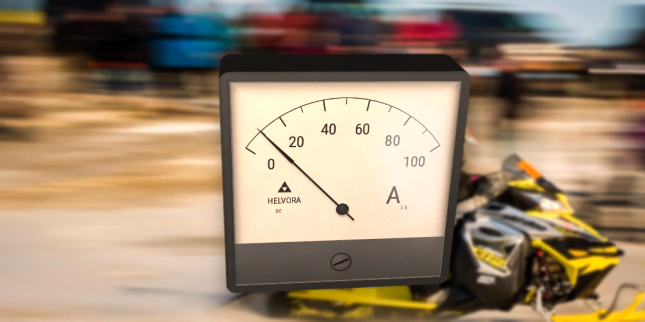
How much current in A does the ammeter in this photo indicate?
10 A
